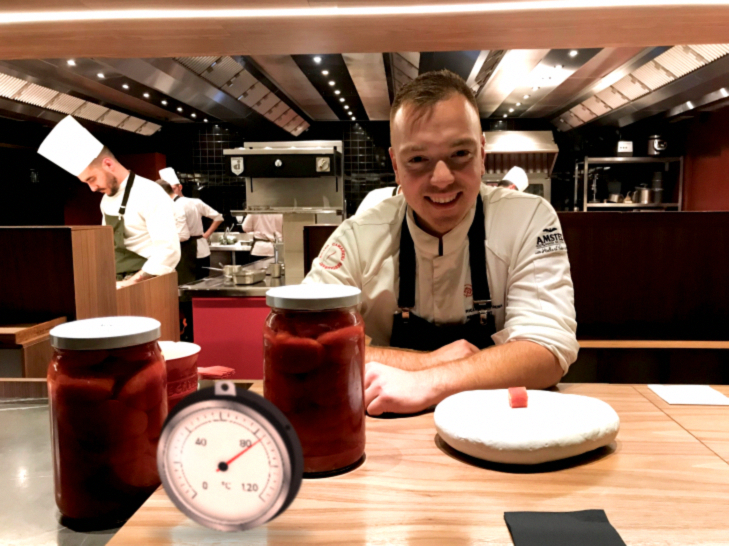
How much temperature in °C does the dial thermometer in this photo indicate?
84 °C
